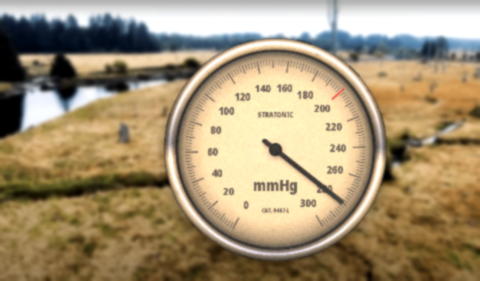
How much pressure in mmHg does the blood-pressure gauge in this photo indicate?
280 mmHg
